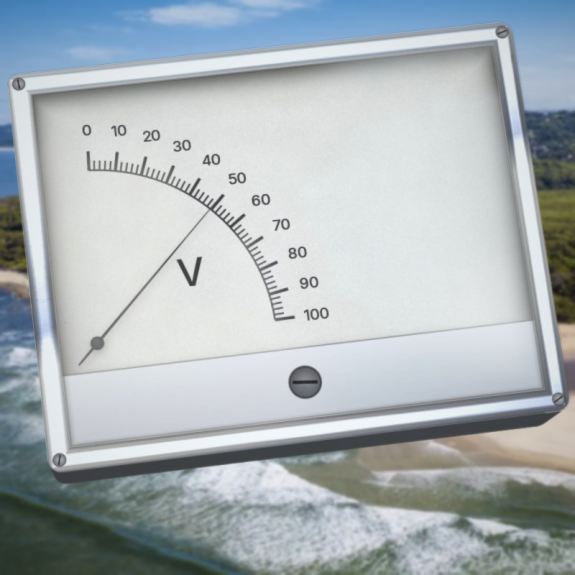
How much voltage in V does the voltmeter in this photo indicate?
50 V
